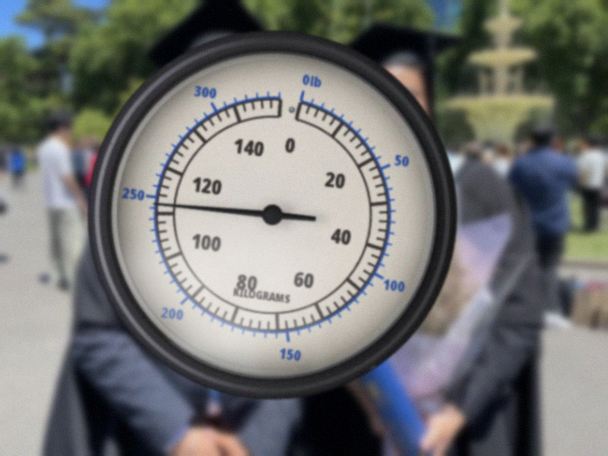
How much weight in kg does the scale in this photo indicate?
112 kg
